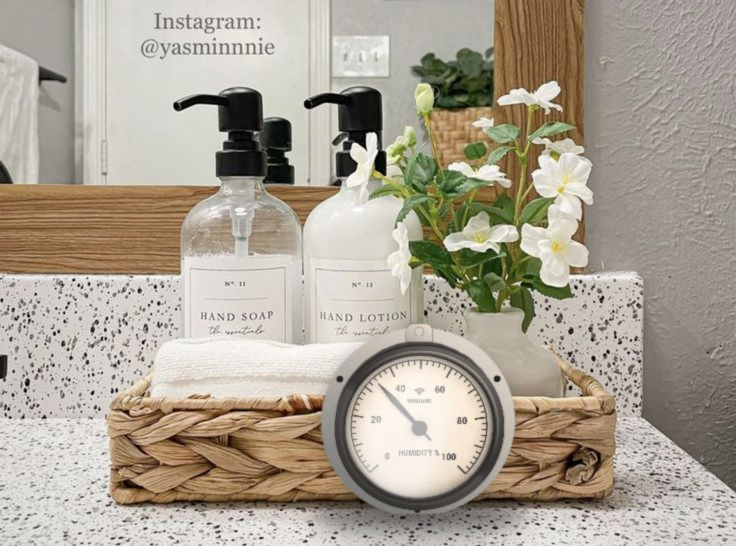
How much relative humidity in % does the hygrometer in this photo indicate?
34 %
